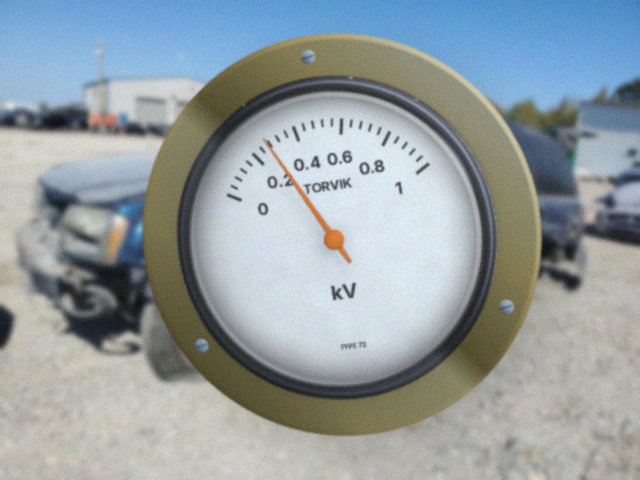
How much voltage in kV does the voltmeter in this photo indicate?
0.28 kV
